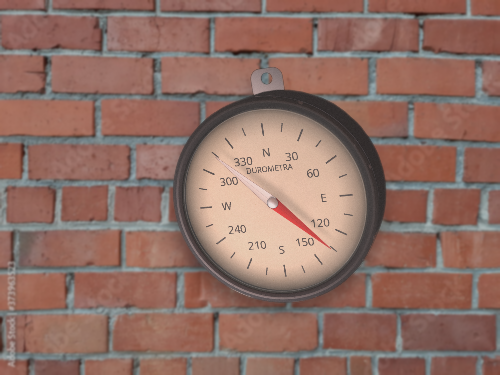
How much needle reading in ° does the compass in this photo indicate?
135 °
